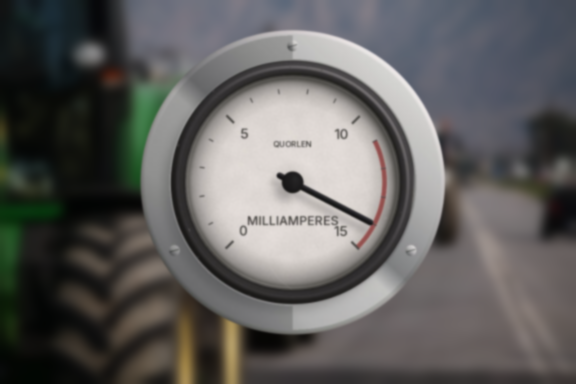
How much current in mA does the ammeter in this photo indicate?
14 mA
